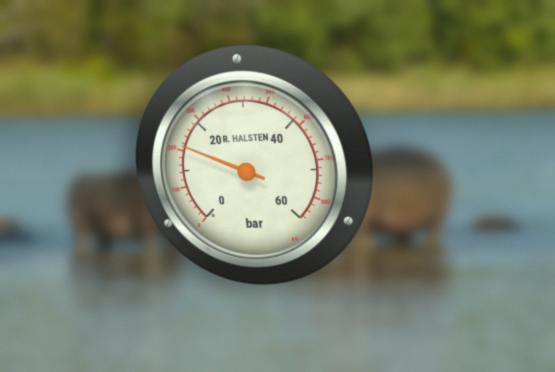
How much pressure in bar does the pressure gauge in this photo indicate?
15 bar
